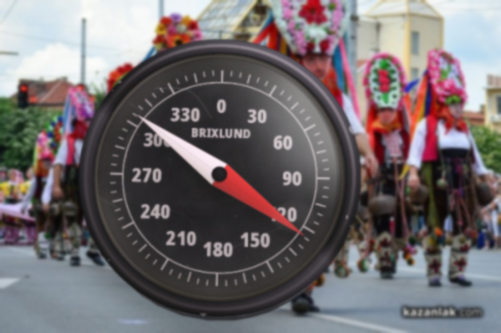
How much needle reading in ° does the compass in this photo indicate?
125 °
